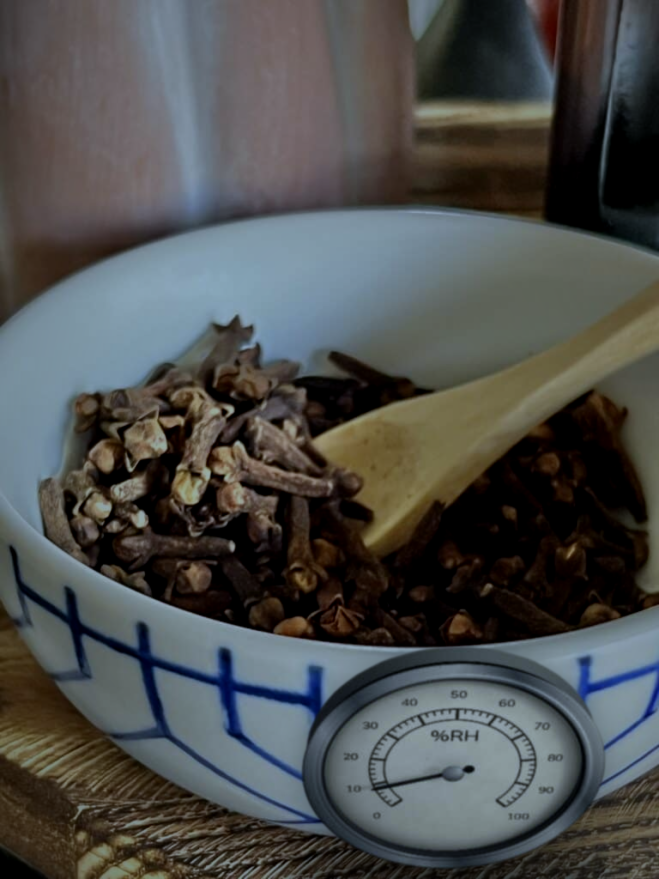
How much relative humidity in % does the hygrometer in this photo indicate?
10 %
